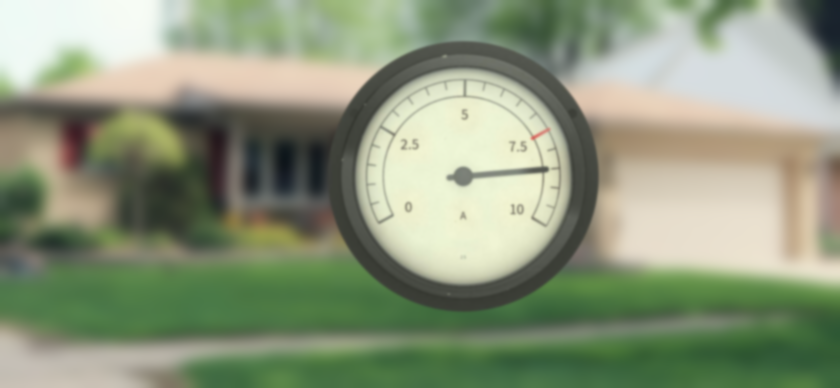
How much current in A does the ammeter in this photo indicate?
8.5 A
